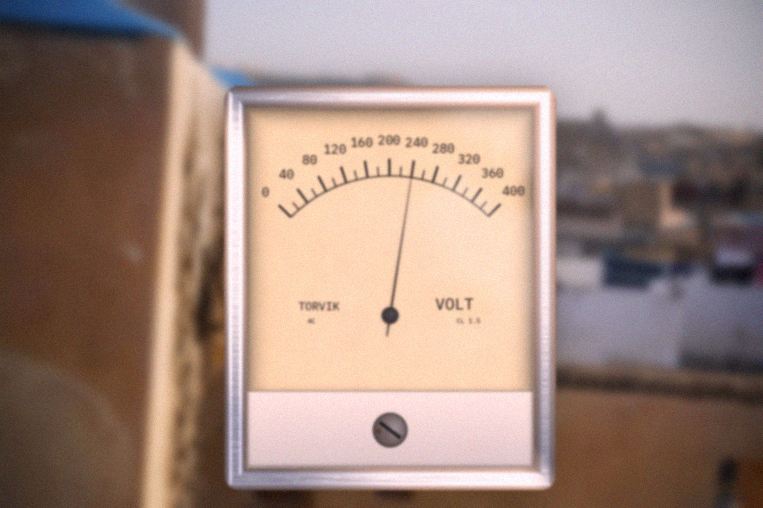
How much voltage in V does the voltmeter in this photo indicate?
240 V
